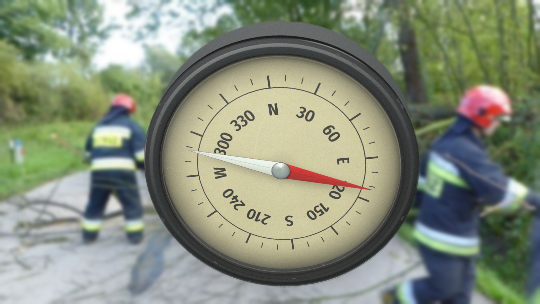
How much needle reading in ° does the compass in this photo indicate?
110 °
